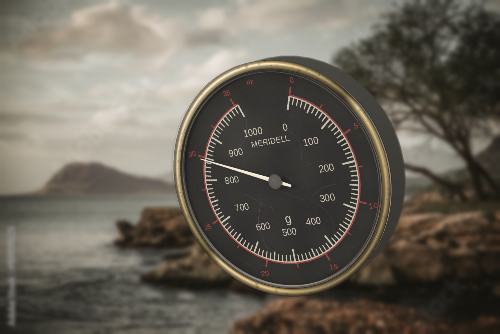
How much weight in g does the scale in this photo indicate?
850 g
